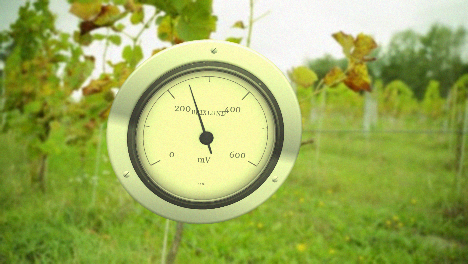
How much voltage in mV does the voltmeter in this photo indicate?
250 mV
